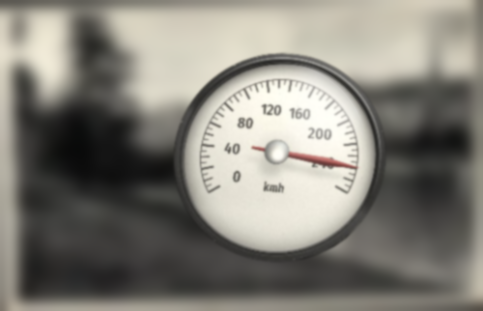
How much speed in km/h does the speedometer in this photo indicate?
240 km/h
